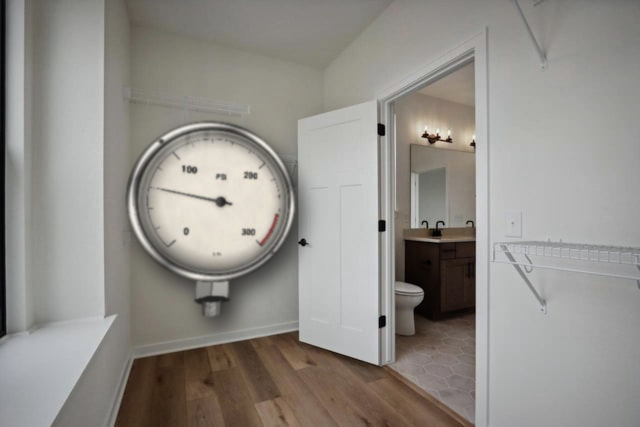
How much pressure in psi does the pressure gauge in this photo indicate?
60 psi
